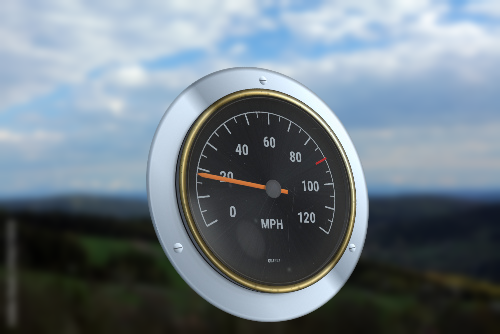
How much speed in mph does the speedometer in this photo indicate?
17.5 mph
